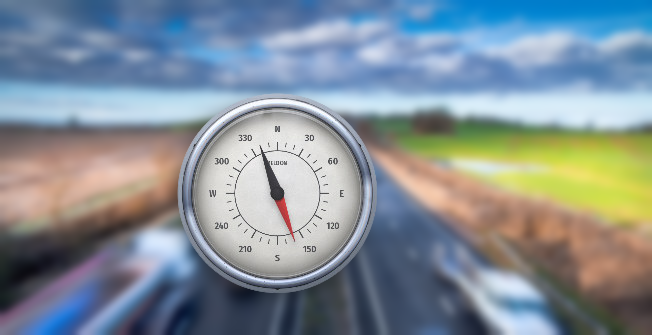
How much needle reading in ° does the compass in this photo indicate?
160 °
